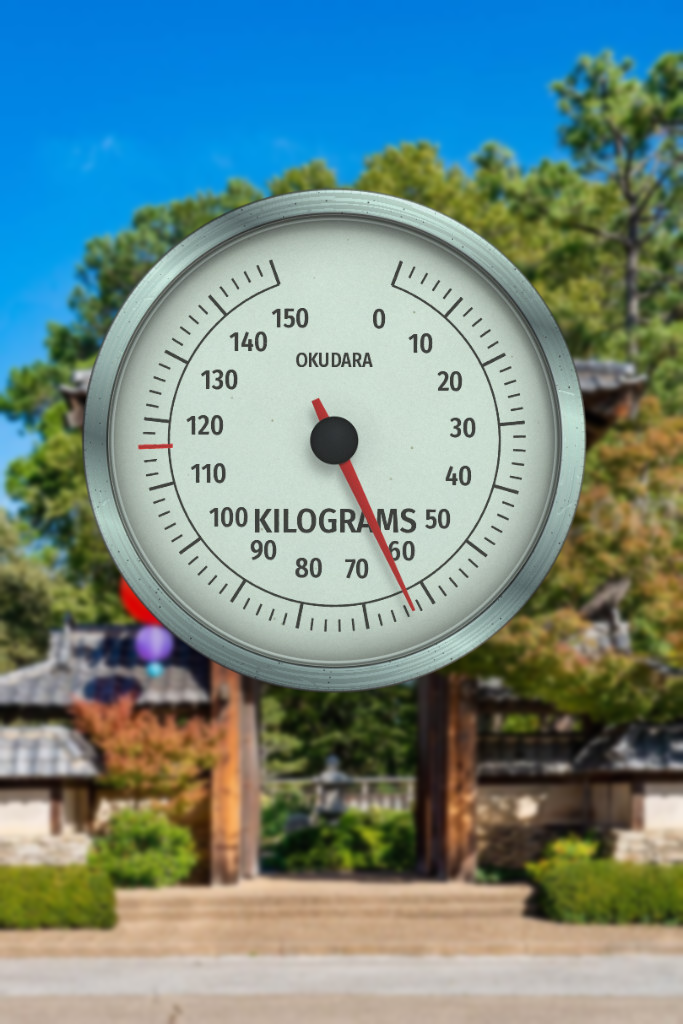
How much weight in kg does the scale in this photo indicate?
63 kg
